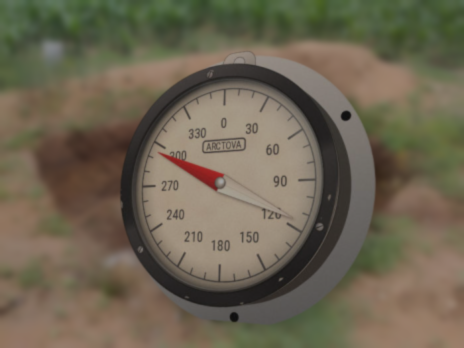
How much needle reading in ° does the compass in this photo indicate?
295 °
